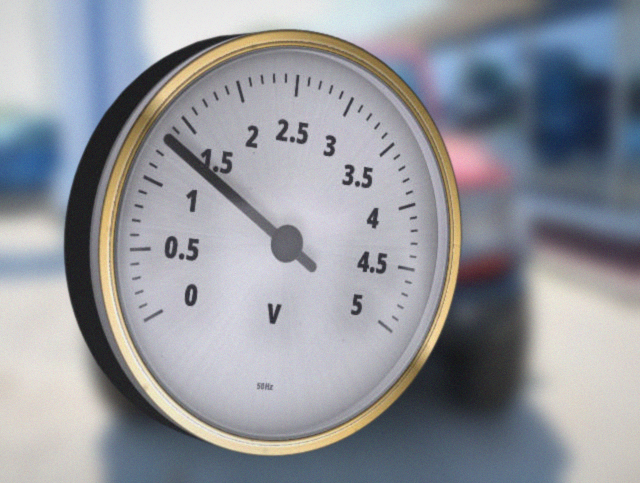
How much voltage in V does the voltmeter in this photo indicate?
1.3 V
